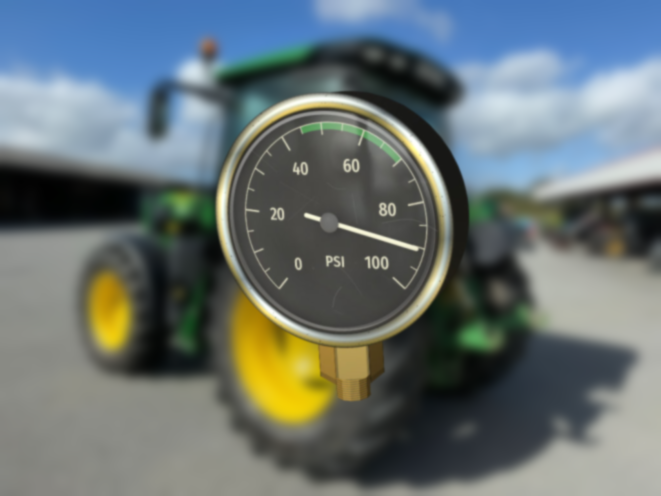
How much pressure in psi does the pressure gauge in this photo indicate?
90 psi
